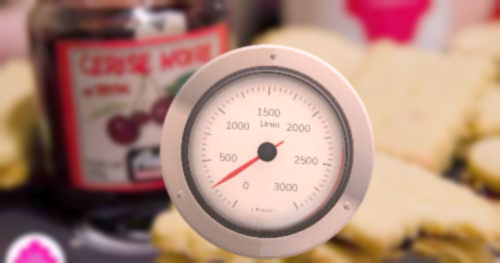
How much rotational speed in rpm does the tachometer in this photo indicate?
250 rpm
